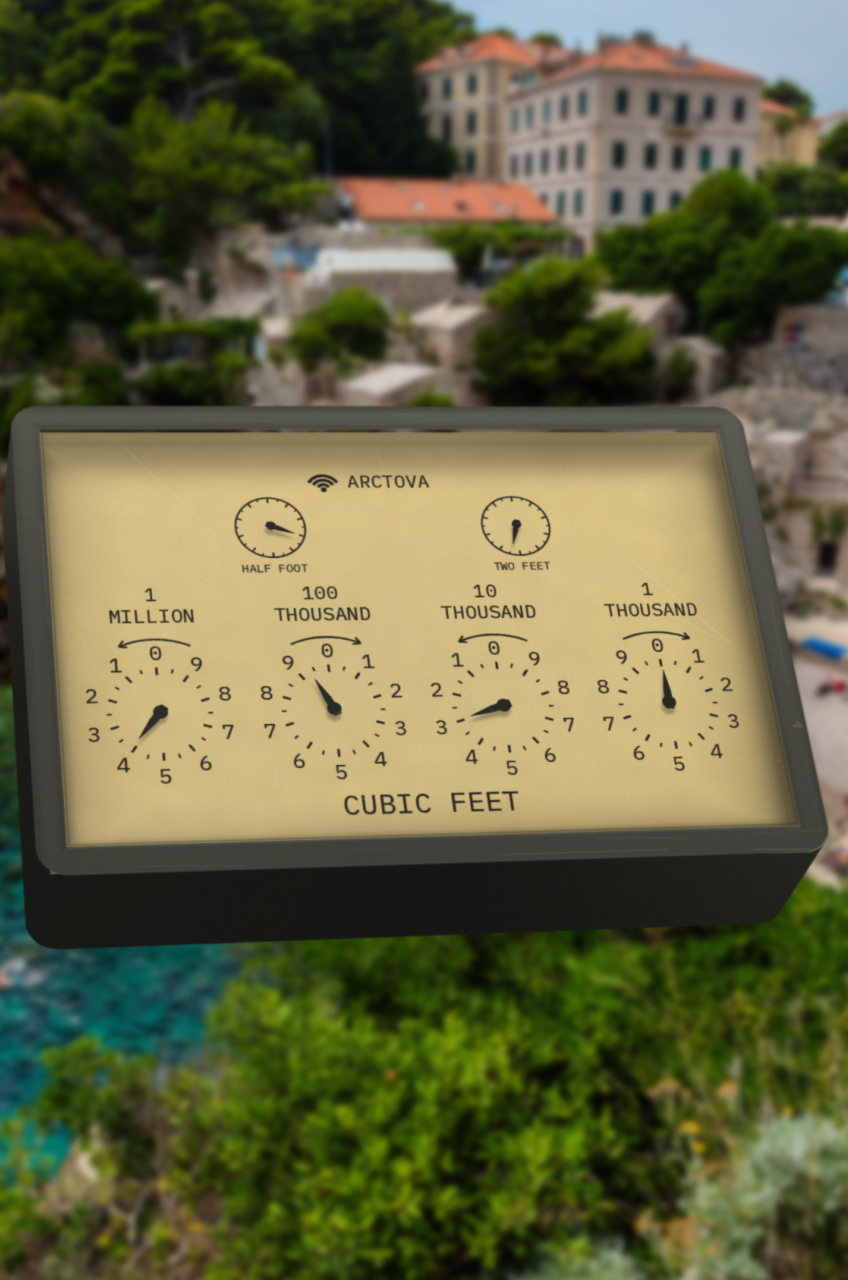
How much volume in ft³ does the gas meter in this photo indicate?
393000 ft³
